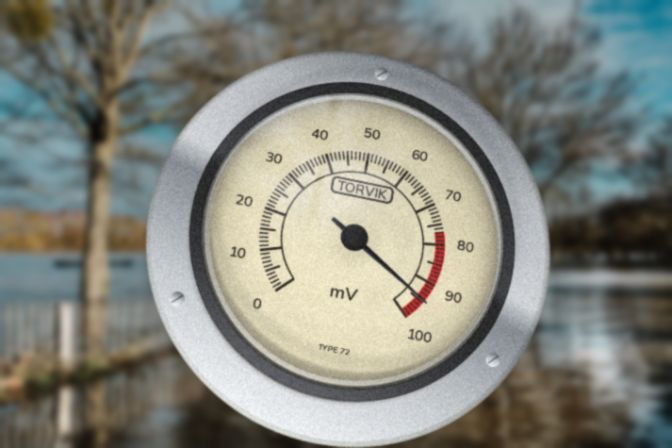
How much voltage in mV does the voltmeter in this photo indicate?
95 mV
